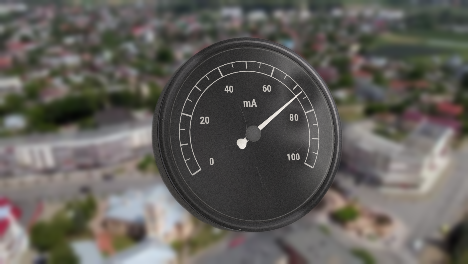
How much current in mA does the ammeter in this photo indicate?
72.5 mA
